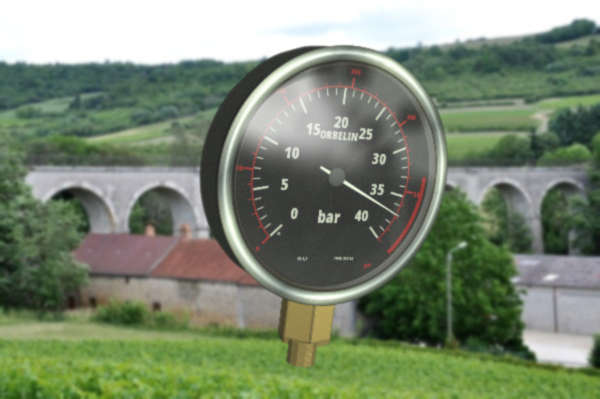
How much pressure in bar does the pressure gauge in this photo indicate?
37 bar
